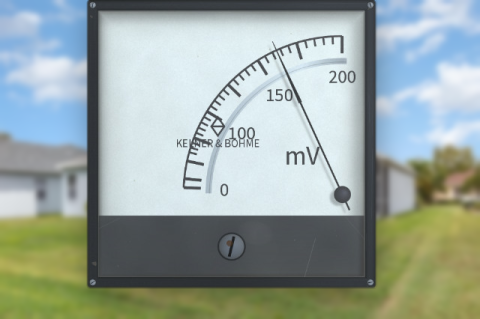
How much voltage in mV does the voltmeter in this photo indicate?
162.5 mV
